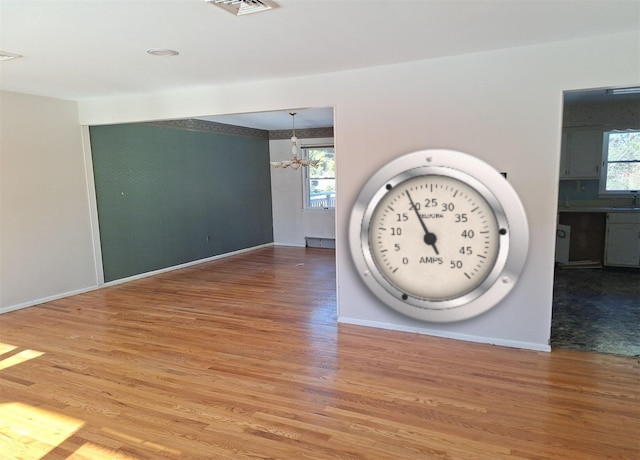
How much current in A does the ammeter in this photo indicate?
20 A
